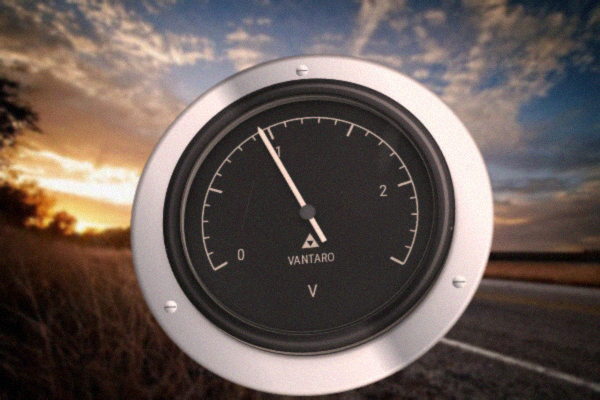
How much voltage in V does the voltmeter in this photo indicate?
0.95 V
